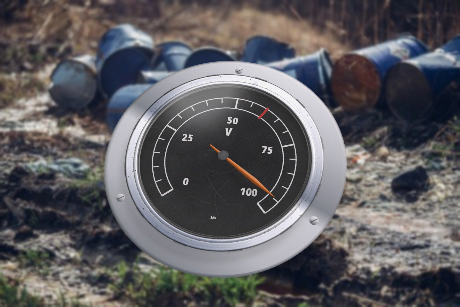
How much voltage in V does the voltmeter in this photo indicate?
95 V
